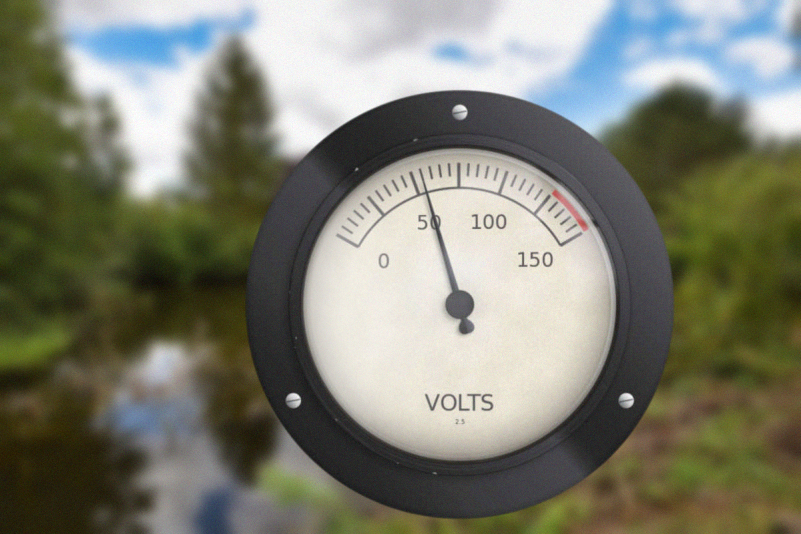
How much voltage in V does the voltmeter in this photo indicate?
55 V
